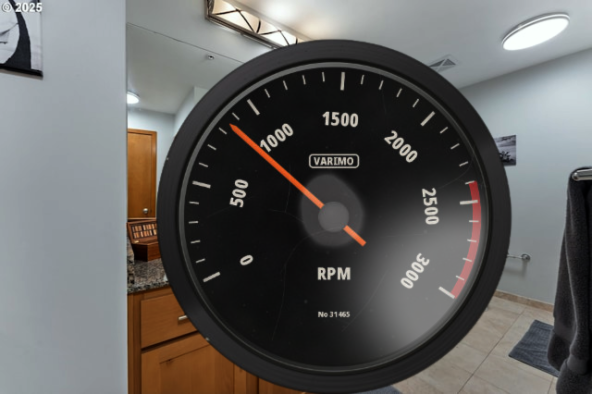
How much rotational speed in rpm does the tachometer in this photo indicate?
850 rpm
